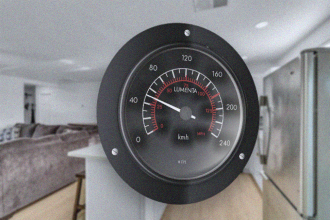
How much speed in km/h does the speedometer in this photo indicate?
50 km/h
